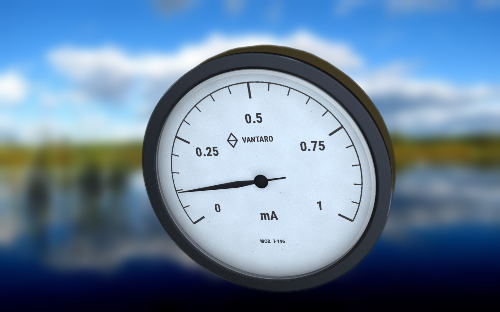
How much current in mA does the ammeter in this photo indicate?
0.1 mA
